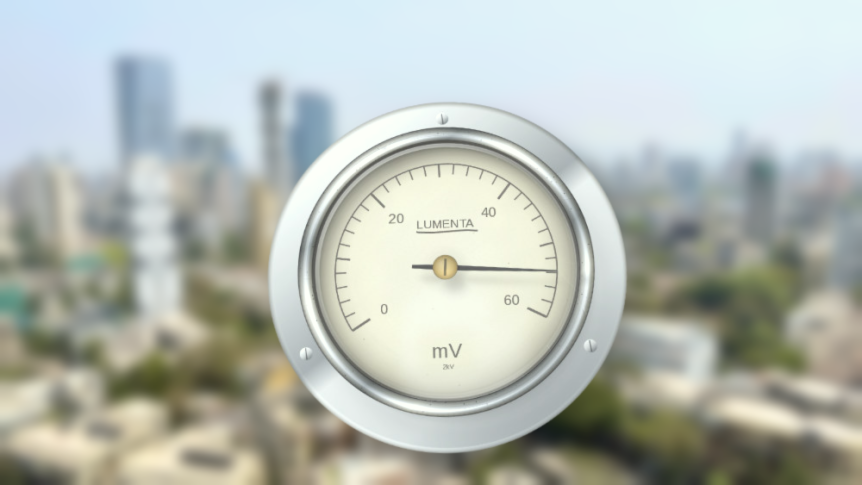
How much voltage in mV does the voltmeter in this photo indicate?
54 mV
